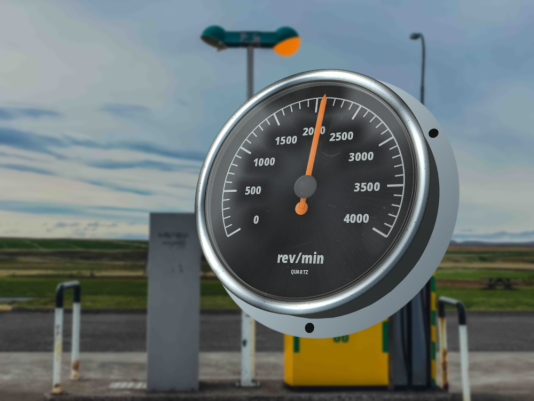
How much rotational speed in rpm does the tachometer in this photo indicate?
2100 rpm
